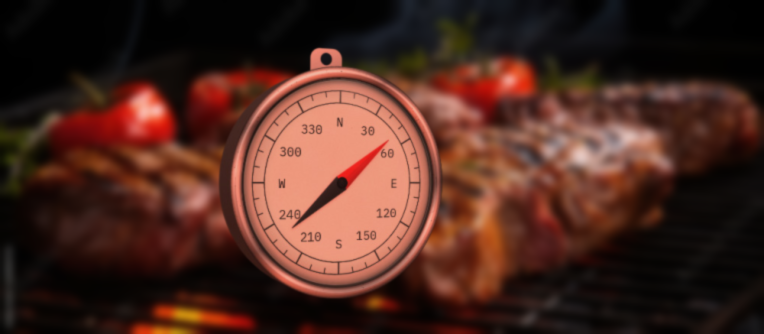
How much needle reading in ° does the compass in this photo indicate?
50 °
